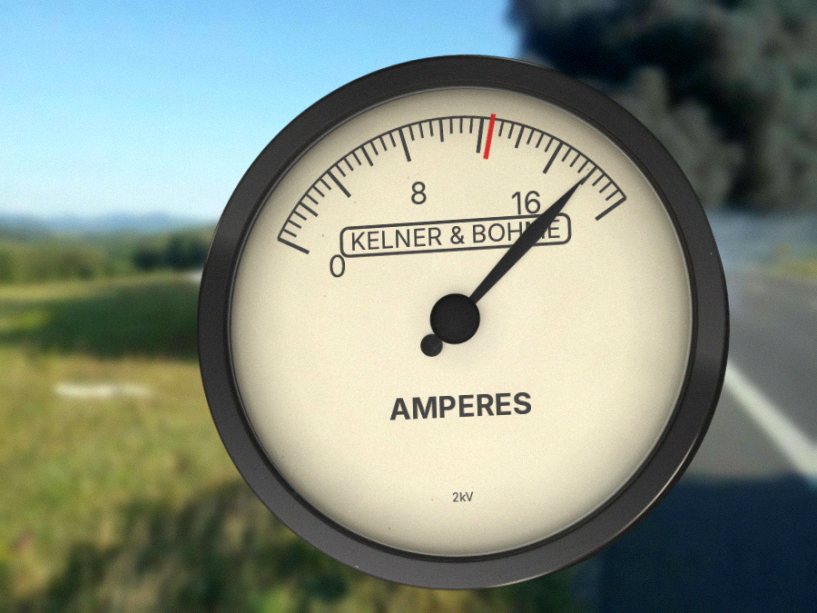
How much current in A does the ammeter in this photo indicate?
18 A
